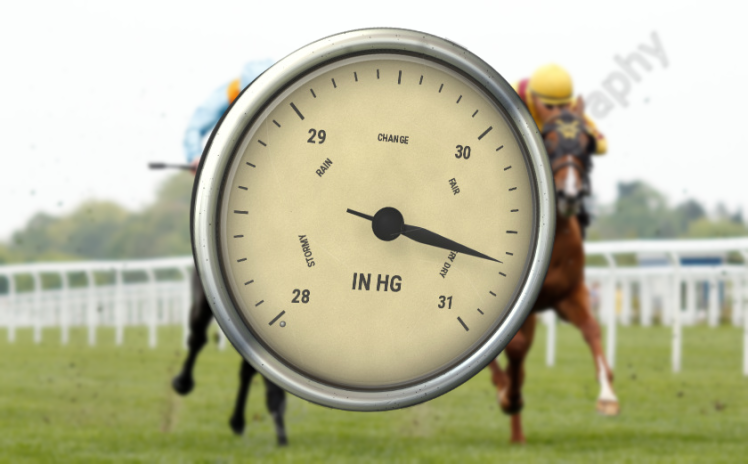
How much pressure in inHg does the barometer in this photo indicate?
30.65 inHg
